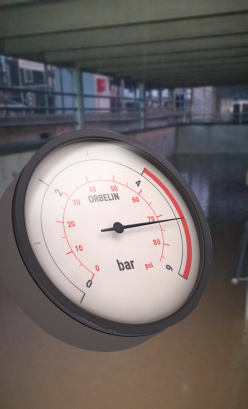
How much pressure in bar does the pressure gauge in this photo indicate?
5 bar
